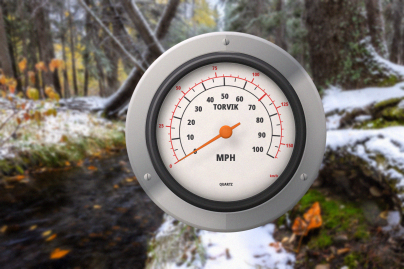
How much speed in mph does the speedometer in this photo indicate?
0 mph
